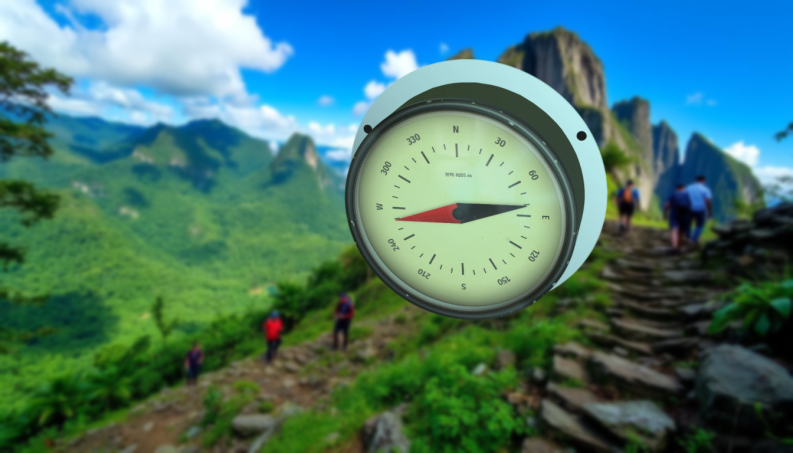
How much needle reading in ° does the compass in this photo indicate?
260 °
